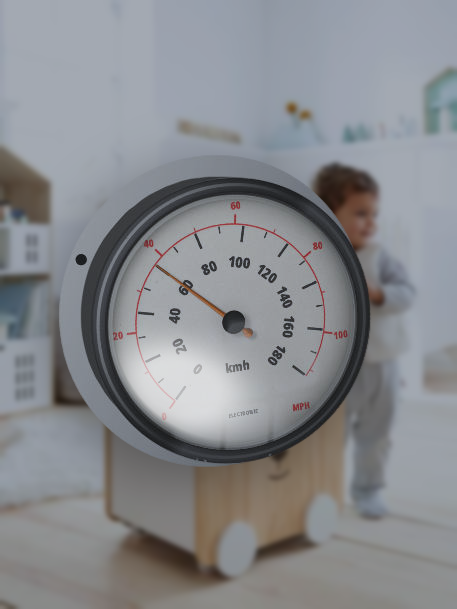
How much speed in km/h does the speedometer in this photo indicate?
60 km/h
